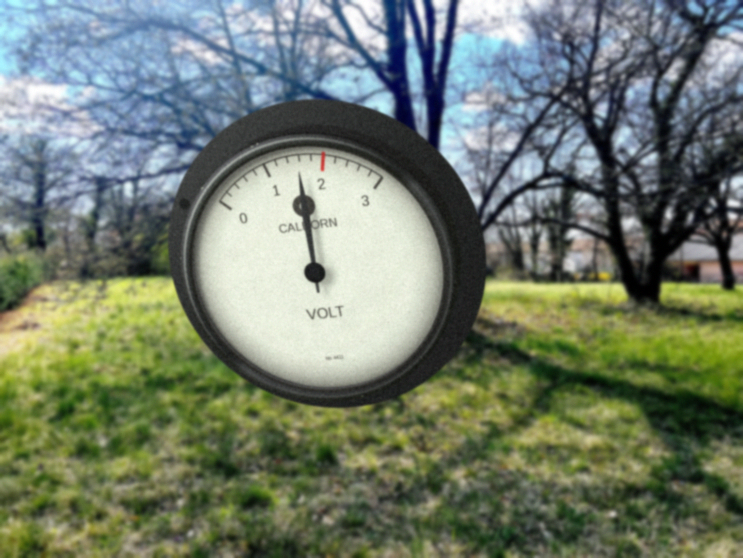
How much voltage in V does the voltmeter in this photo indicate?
1.6 V
